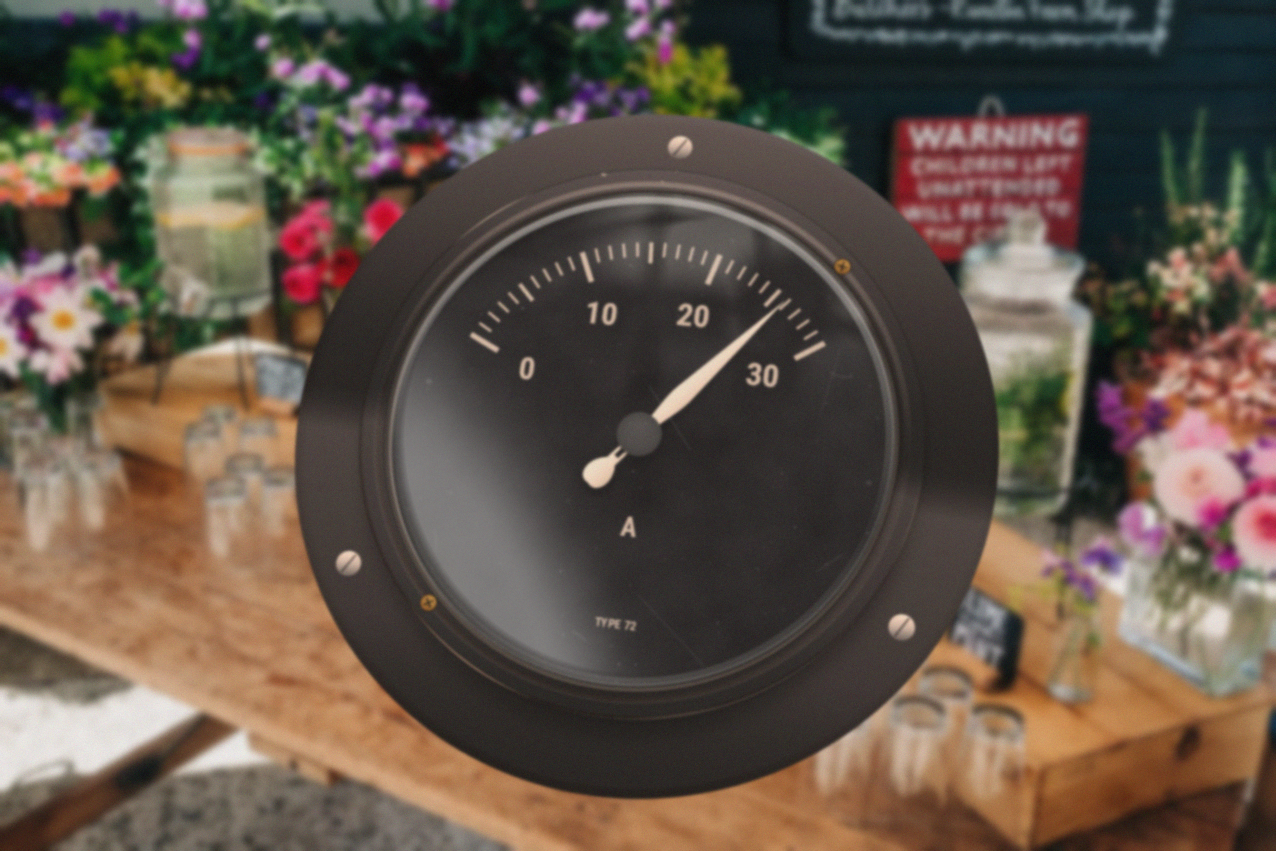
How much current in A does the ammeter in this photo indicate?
26 A
